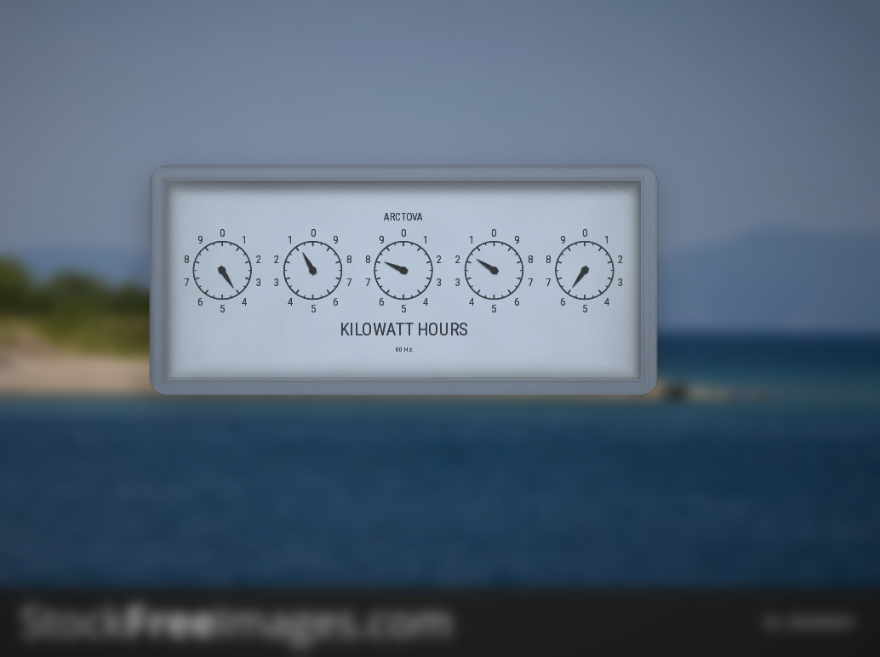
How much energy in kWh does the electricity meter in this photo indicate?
40816 kWh
